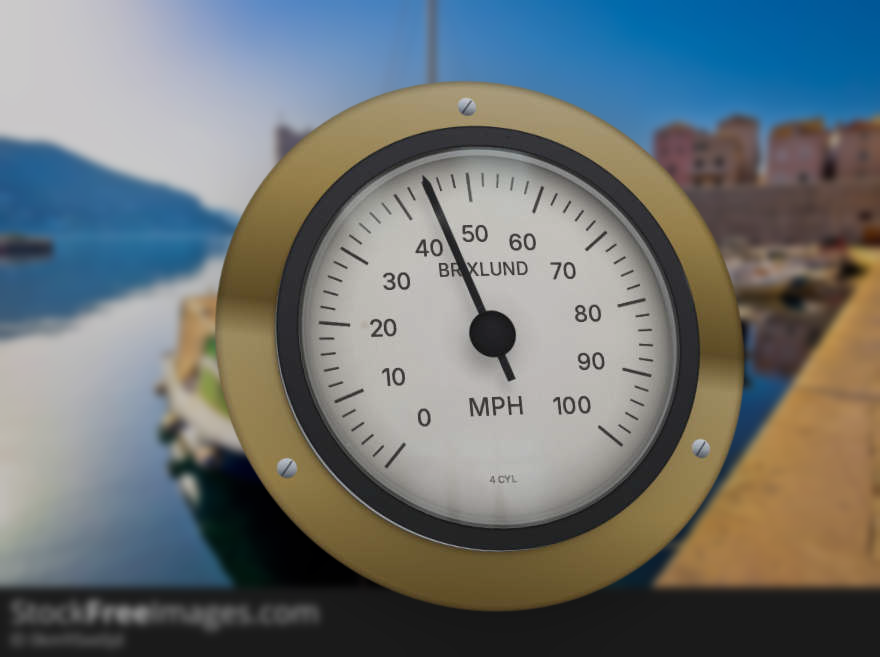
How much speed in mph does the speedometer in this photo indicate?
44 mph
